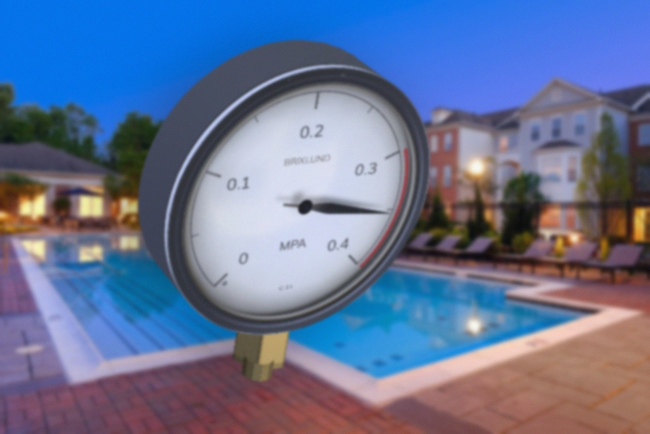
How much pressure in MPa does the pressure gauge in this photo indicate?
0.35 MPa
